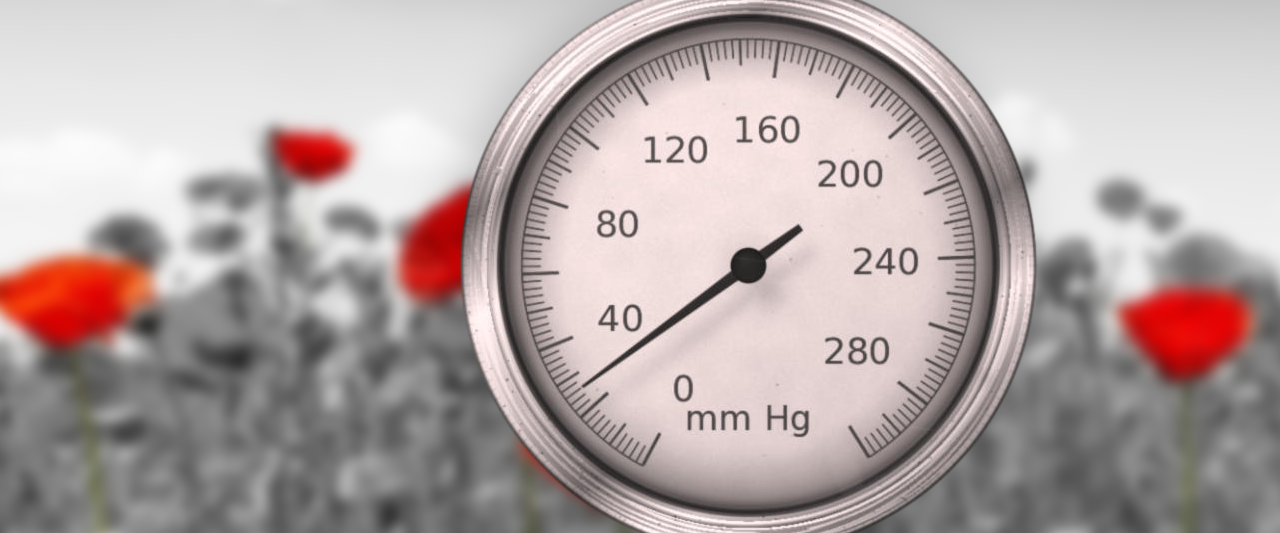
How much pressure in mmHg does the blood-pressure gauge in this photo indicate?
26 mmHg
